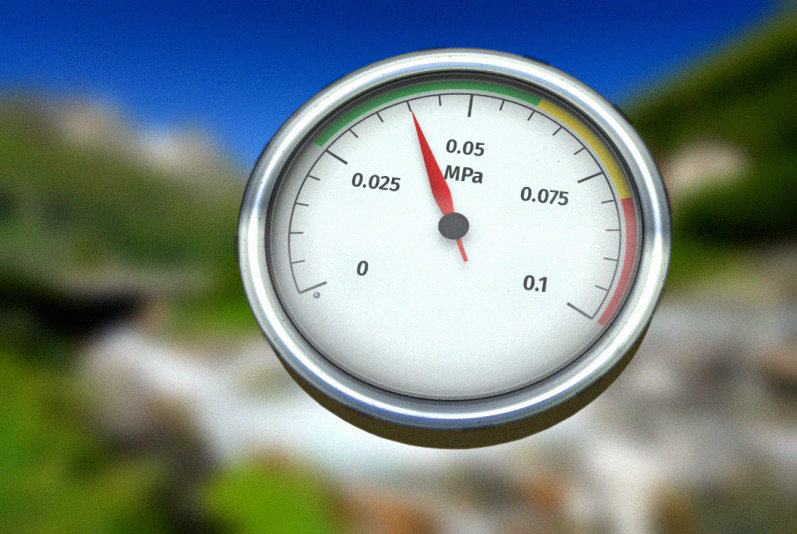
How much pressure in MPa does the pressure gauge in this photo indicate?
0.04 MPa
